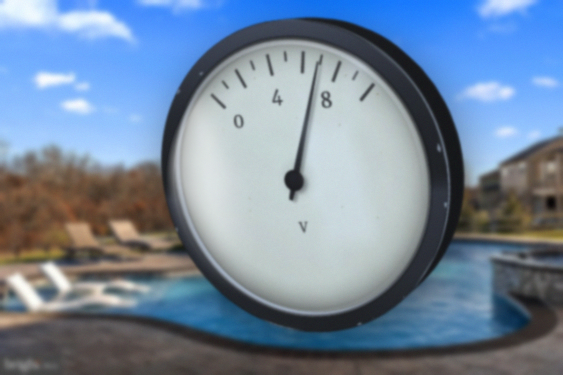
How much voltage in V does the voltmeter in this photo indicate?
7 V
